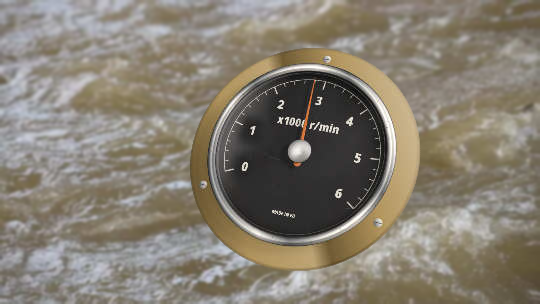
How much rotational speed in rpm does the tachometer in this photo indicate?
2800 rpm
